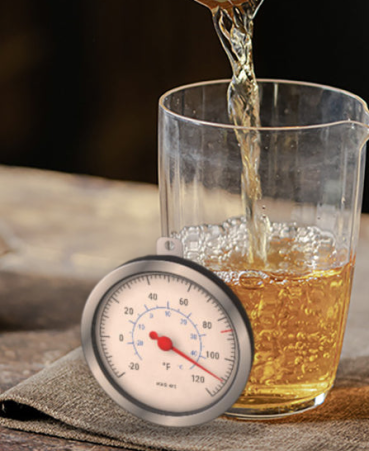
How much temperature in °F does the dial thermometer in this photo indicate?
110 °F
